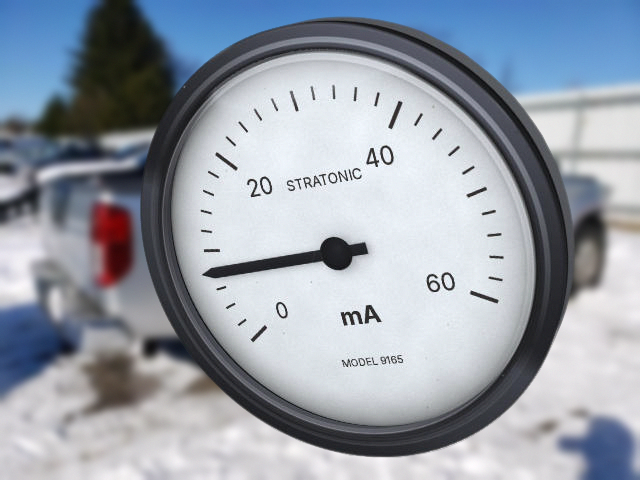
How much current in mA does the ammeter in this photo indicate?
8 mA
